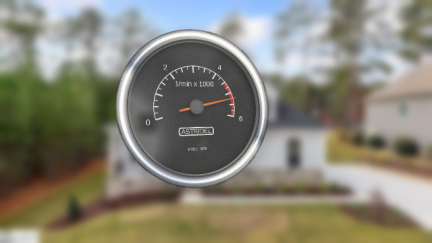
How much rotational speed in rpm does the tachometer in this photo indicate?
5250 rpm
